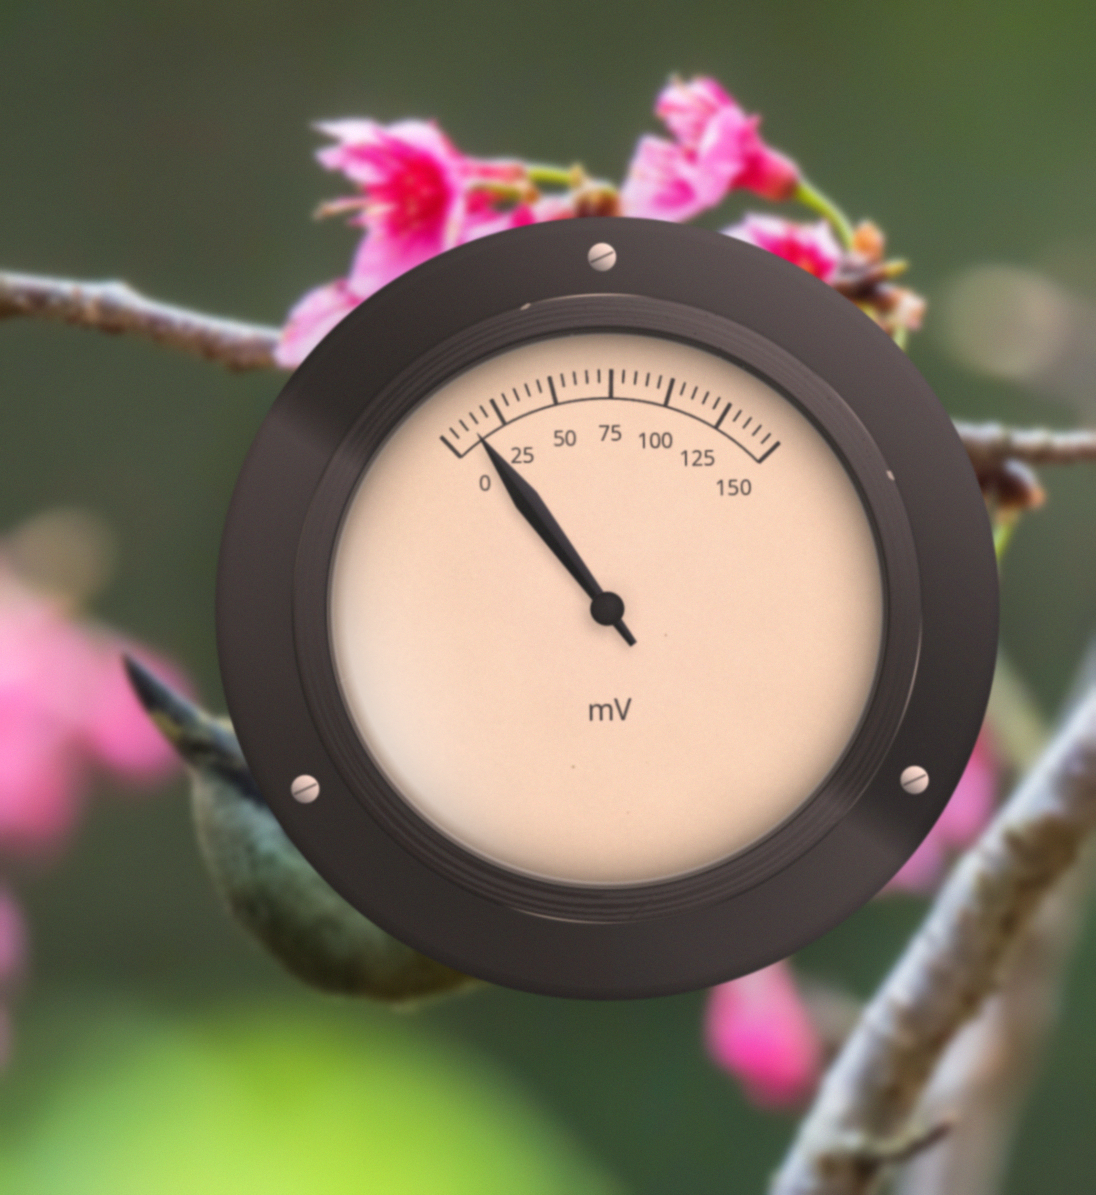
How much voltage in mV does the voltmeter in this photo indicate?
12.5 mV
